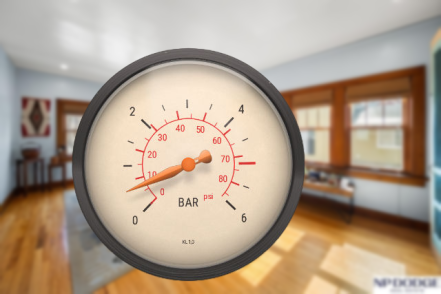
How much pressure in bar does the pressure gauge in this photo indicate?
0.5 bar
